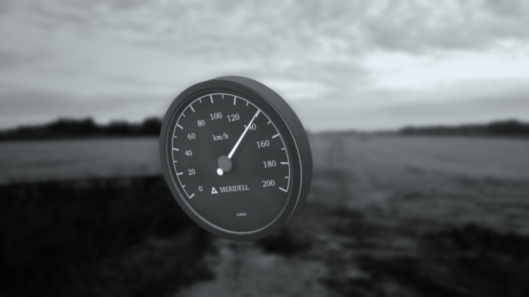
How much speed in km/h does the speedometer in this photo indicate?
140 km/h
